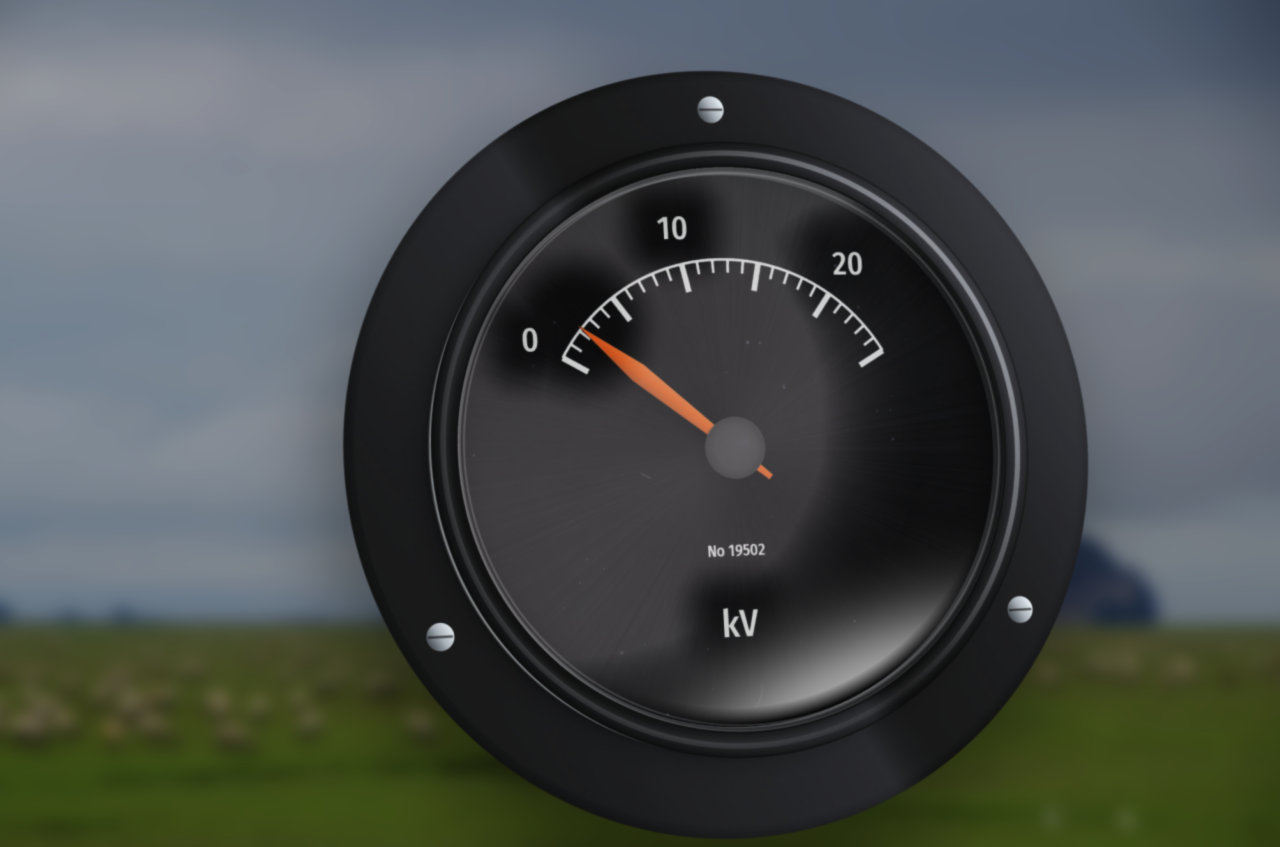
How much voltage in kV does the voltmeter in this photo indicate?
2 kV
